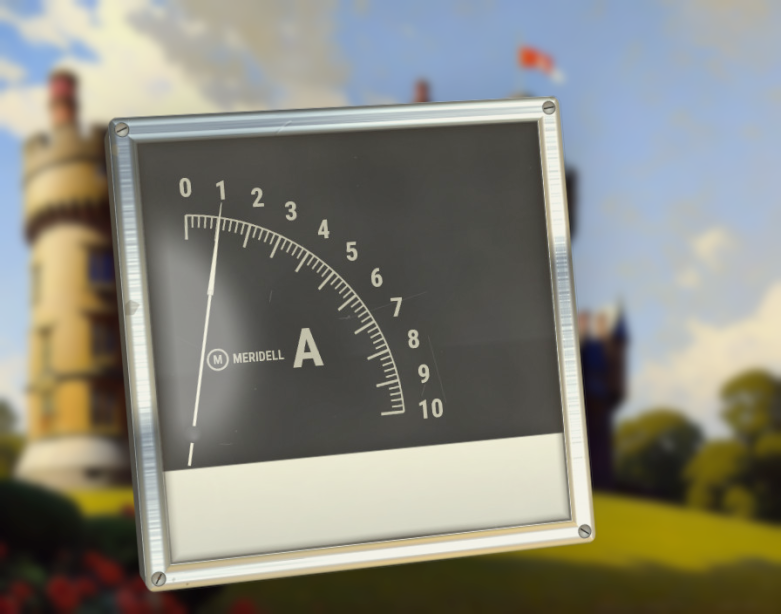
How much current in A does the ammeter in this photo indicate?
1 A
